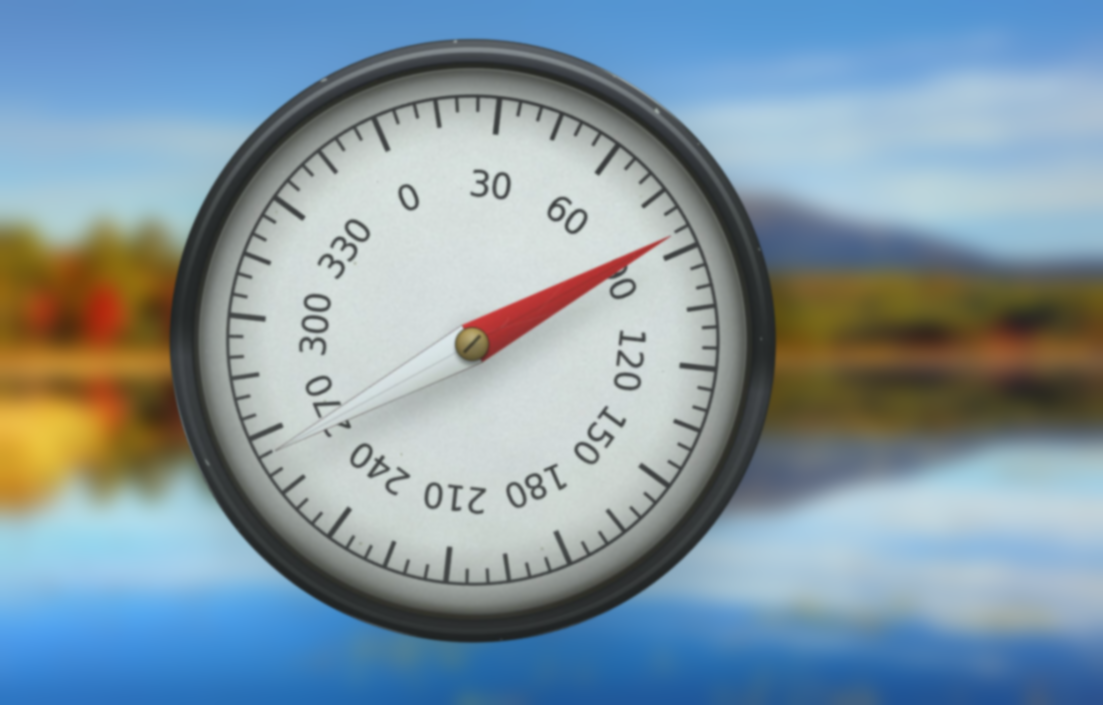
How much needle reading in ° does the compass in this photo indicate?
85 °
